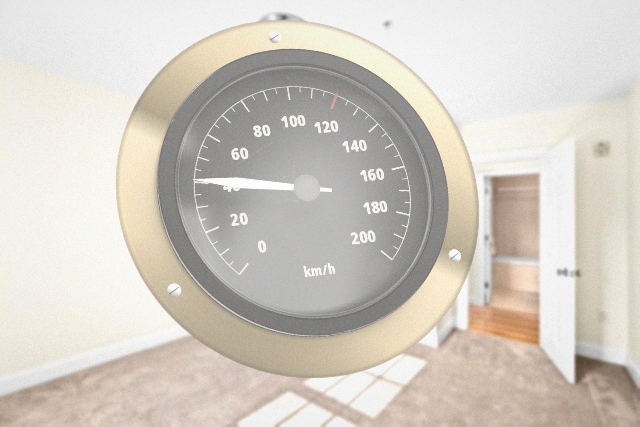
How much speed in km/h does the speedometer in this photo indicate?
40 km/h
